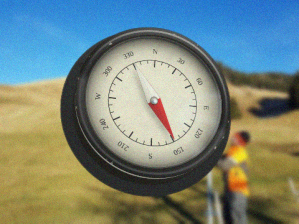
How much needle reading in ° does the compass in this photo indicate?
150 °
